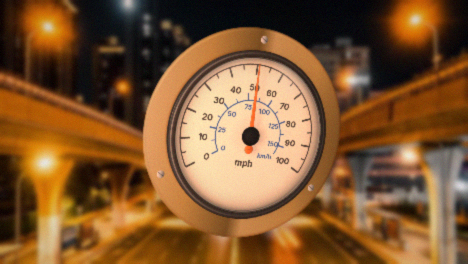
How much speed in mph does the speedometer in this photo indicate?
50 mph
